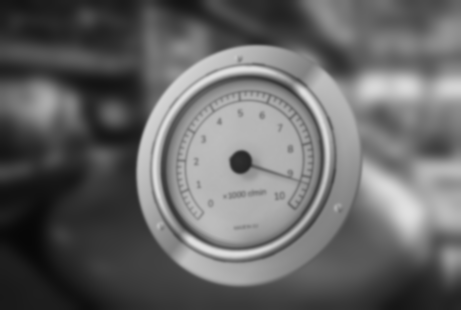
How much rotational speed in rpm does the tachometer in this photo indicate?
9200 rpm
